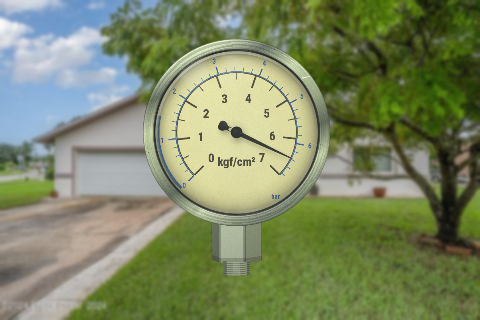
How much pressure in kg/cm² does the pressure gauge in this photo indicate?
6.5 kg/cm²
